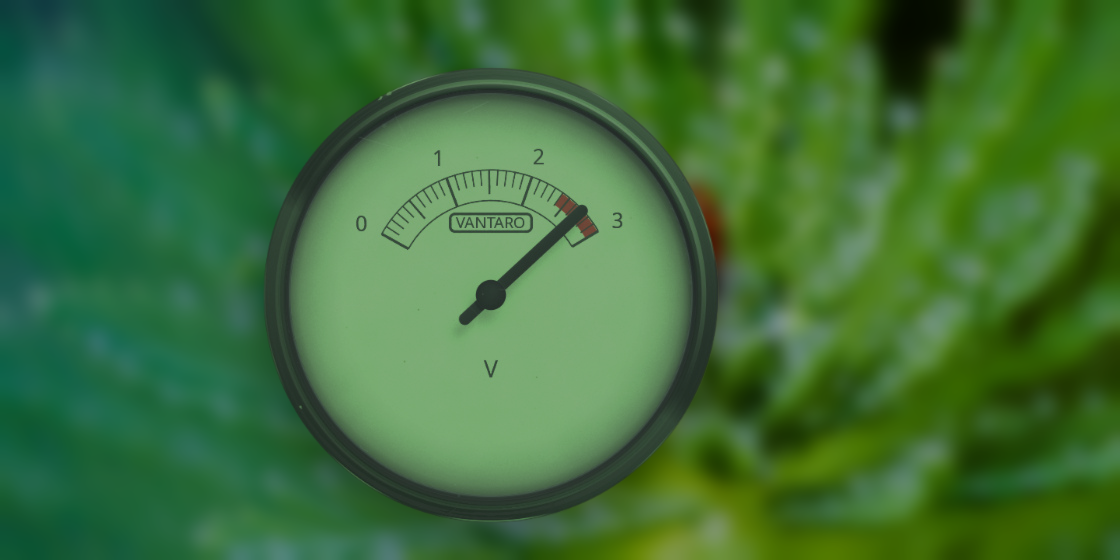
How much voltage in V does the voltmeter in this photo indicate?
2.7 V
